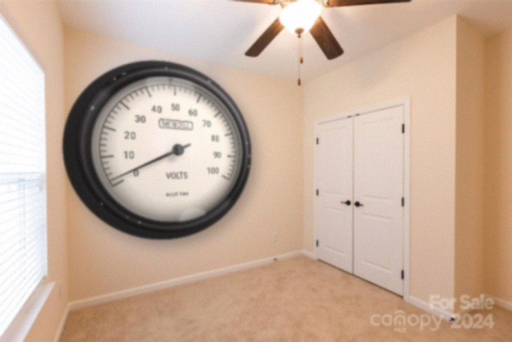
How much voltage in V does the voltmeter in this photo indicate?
2 V
